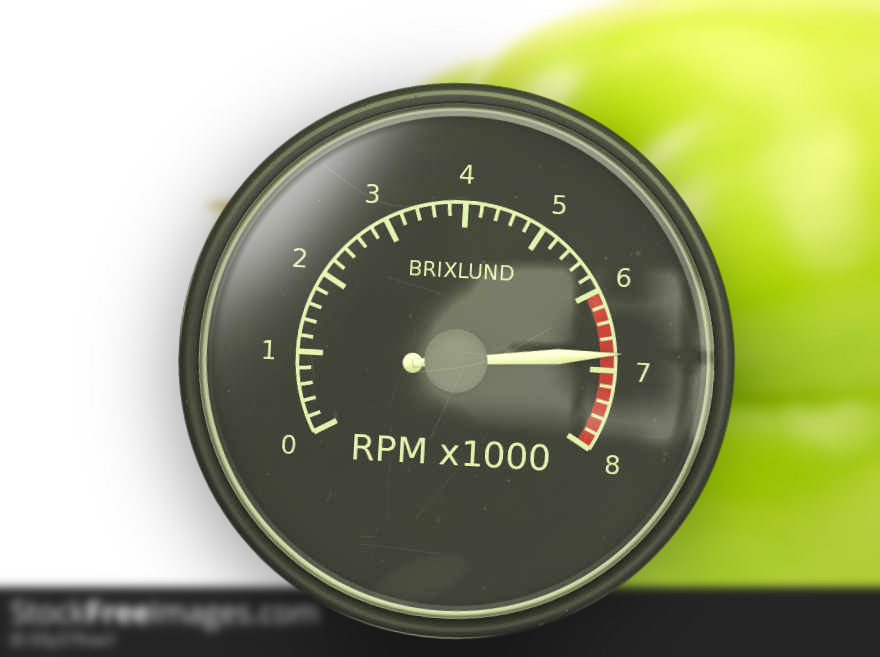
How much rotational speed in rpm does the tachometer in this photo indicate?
6800 rpm
